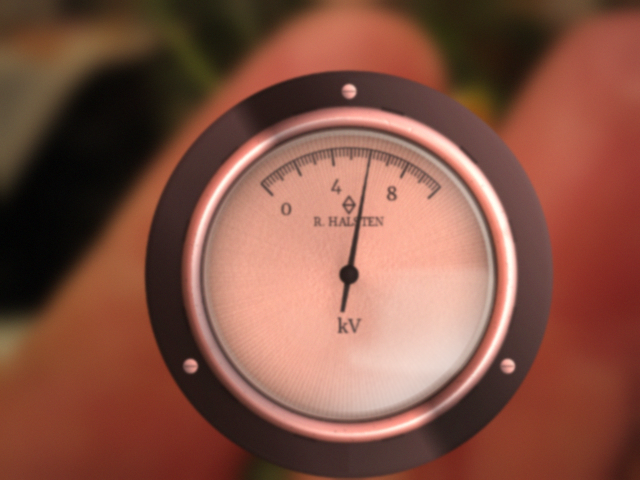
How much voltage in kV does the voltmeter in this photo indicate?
6 kV
